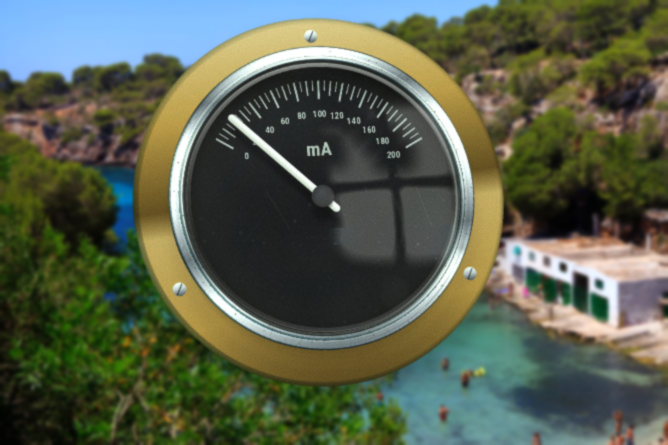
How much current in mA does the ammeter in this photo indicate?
20 mA
